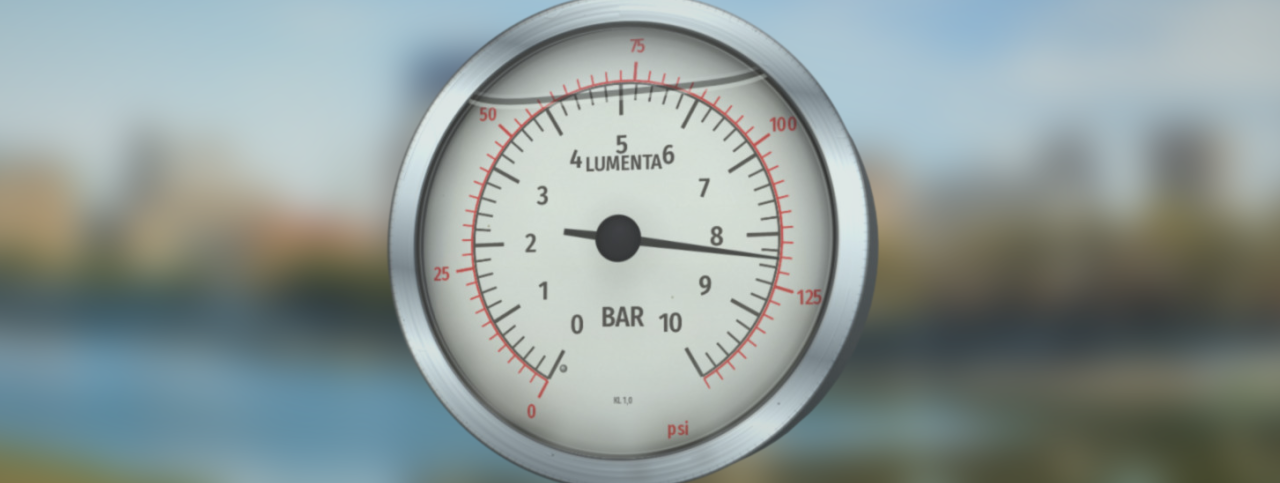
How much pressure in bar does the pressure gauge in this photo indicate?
8.3 bar
